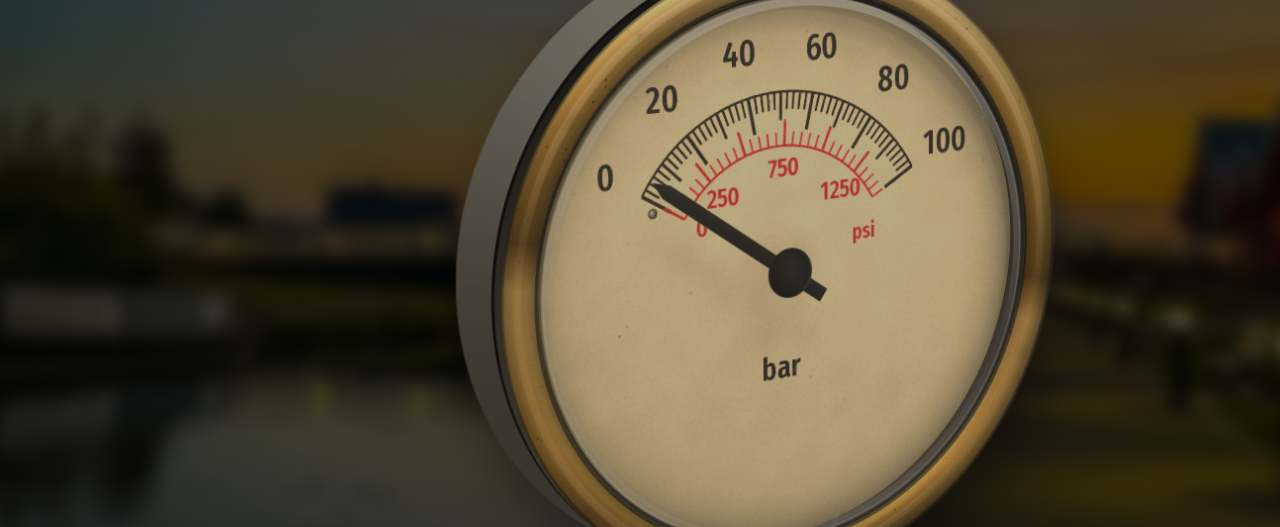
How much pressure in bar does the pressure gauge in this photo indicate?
4 bar
